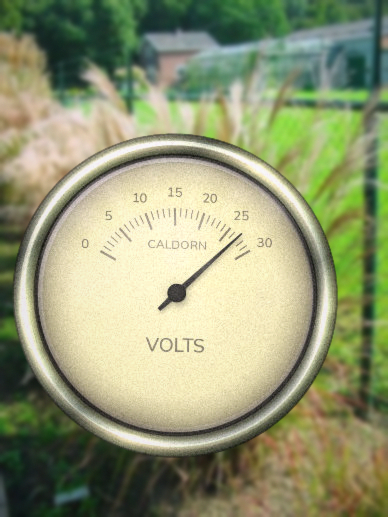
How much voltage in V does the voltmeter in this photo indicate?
27 V
